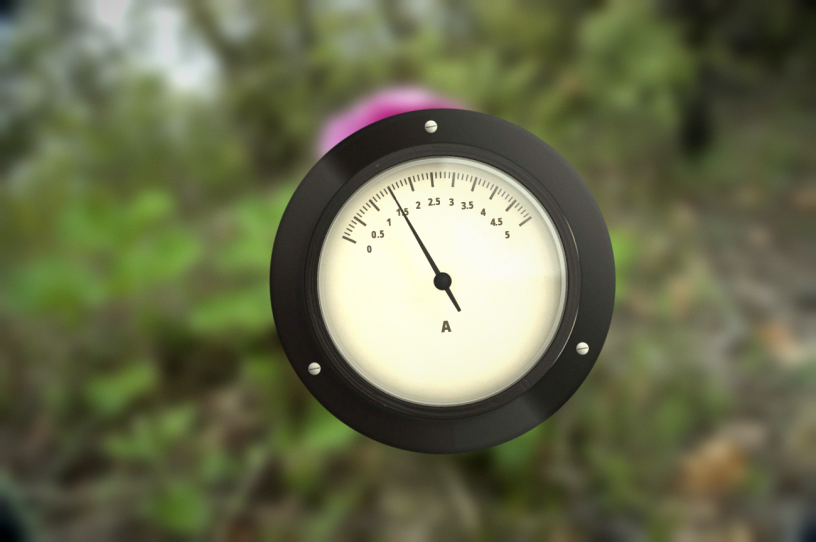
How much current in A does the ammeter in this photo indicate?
1.5 A
